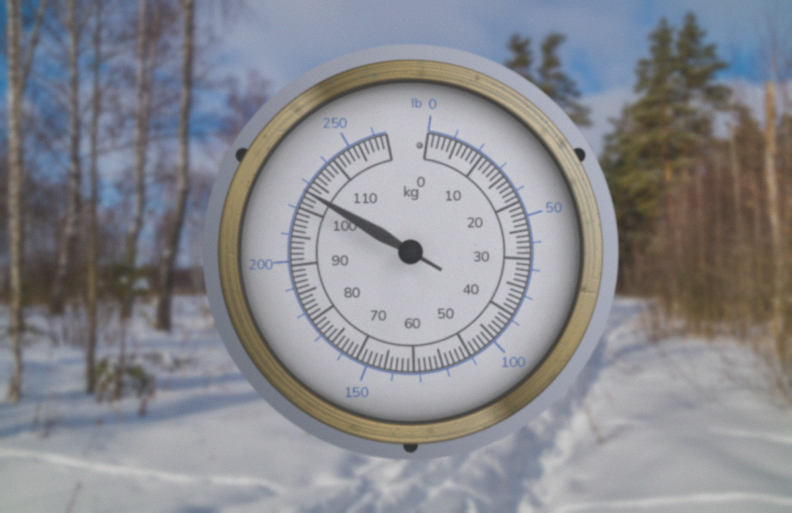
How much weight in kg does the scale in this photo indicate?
103 kg
